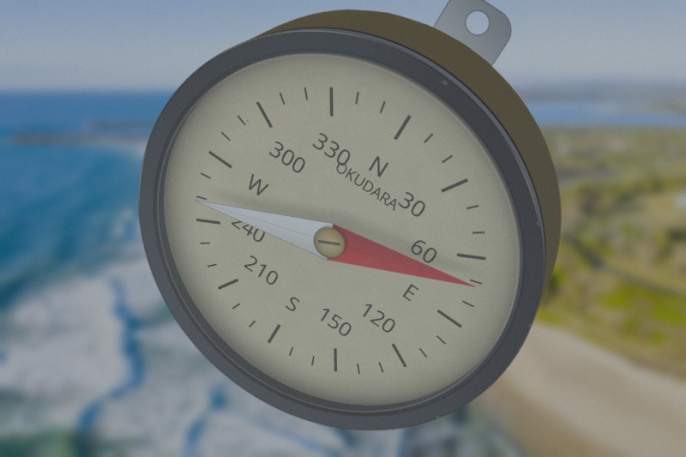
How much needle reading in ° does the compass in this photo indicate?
70 °
